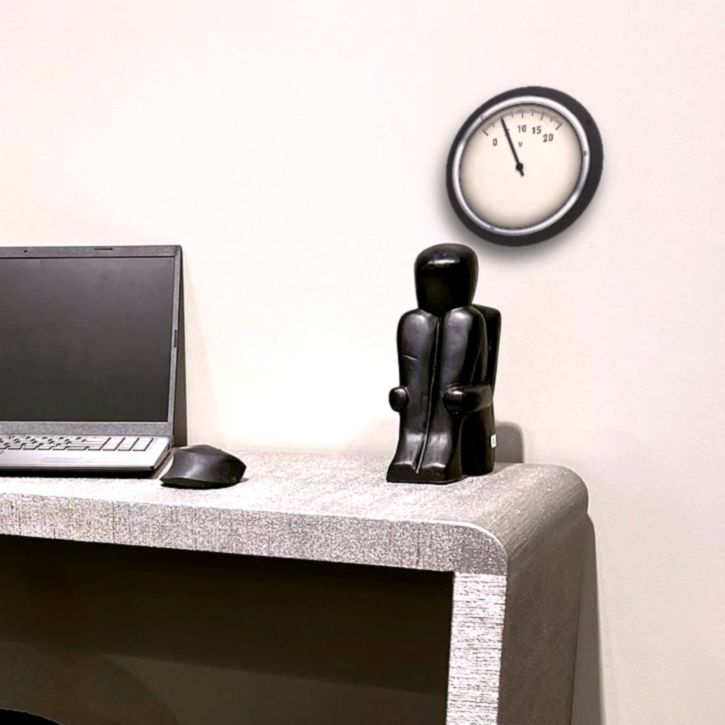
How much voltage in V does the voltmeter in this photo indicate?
5 V
